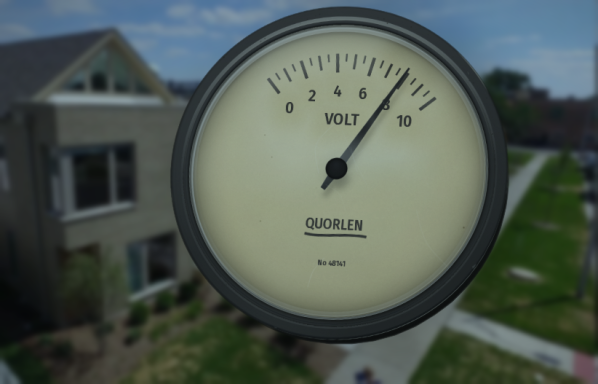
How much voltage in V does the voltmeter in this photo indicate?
8 V
